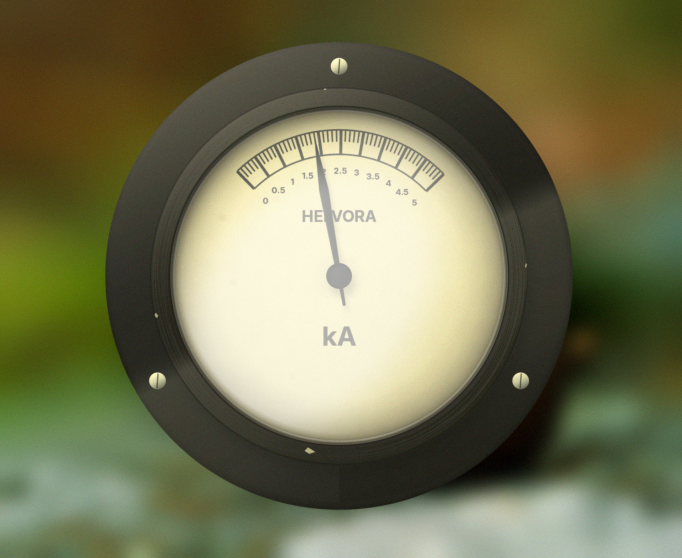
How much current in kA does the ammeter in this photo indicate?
1.9 kA
